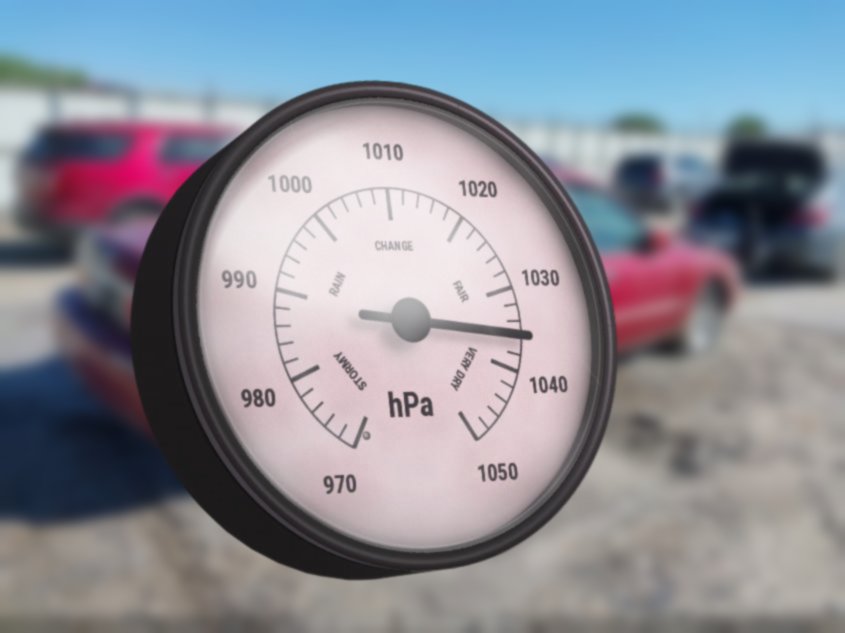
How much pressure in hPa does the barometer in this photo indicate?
1036 hPa
